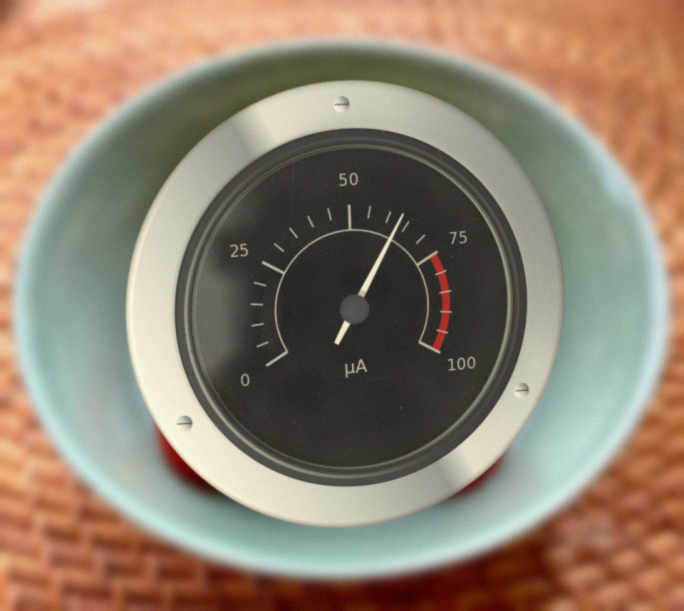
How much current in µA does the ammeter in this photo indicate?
62.5 µA
